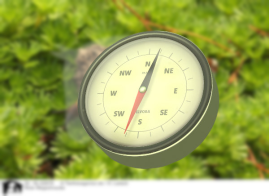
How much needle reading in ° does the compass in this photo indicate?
195 °
